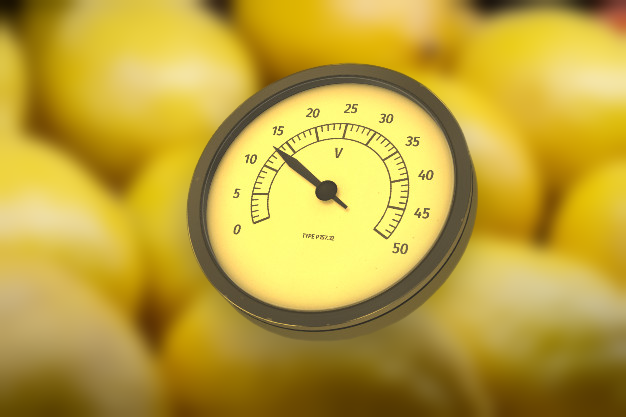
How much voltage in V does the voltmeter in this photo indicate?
13 V
